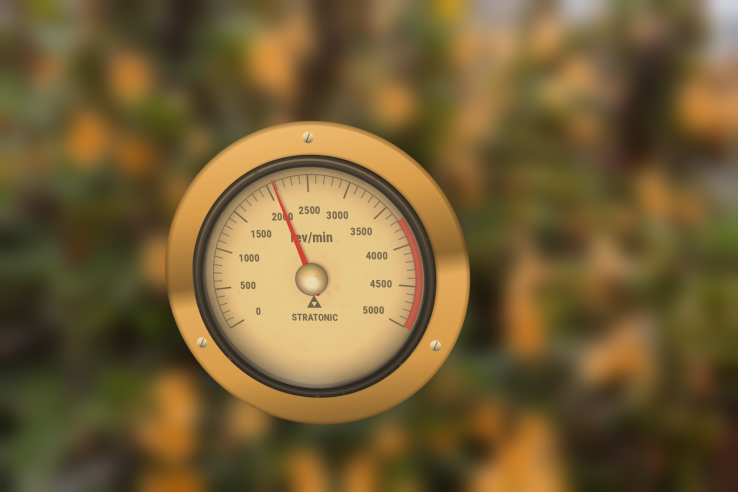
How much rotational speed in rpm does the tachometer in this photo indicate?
2100 rpm
